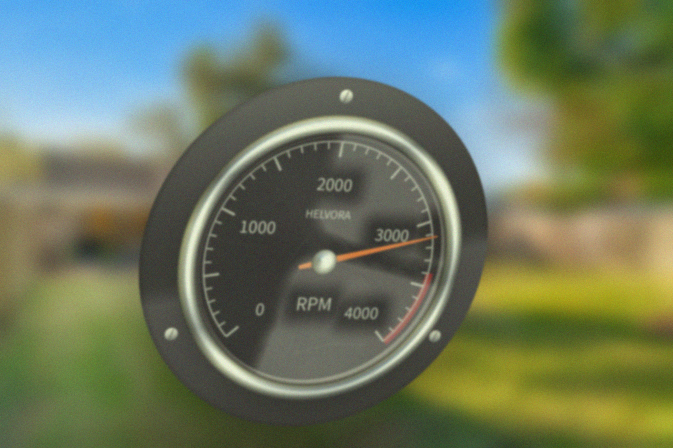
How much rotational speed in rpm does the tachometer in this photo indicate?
3100 rpm
